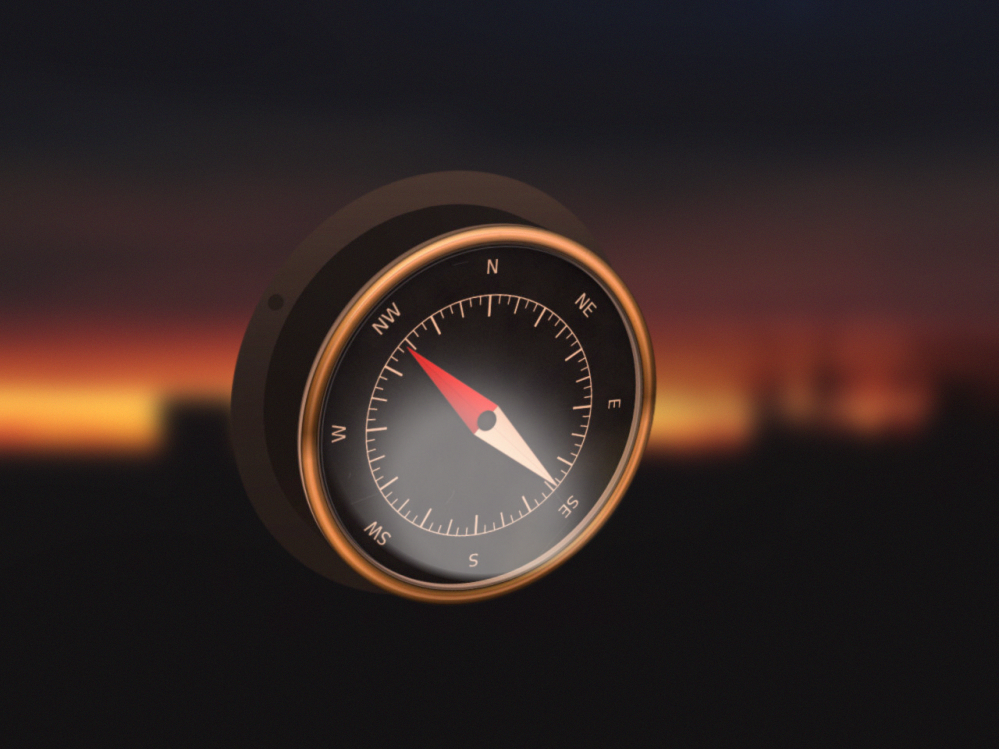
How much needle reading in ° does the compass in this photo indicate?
312.5 °
